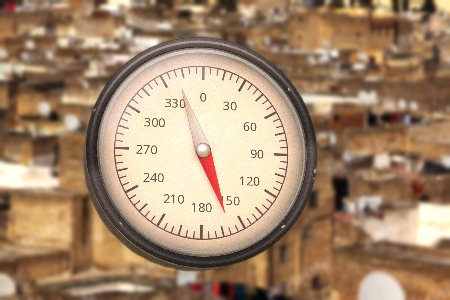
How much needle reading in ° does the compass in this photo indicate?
160 °
